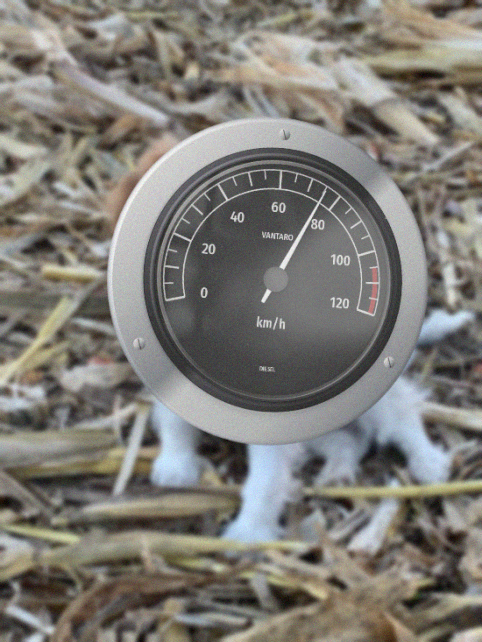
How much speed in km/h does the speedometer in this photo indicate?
75 km/h
